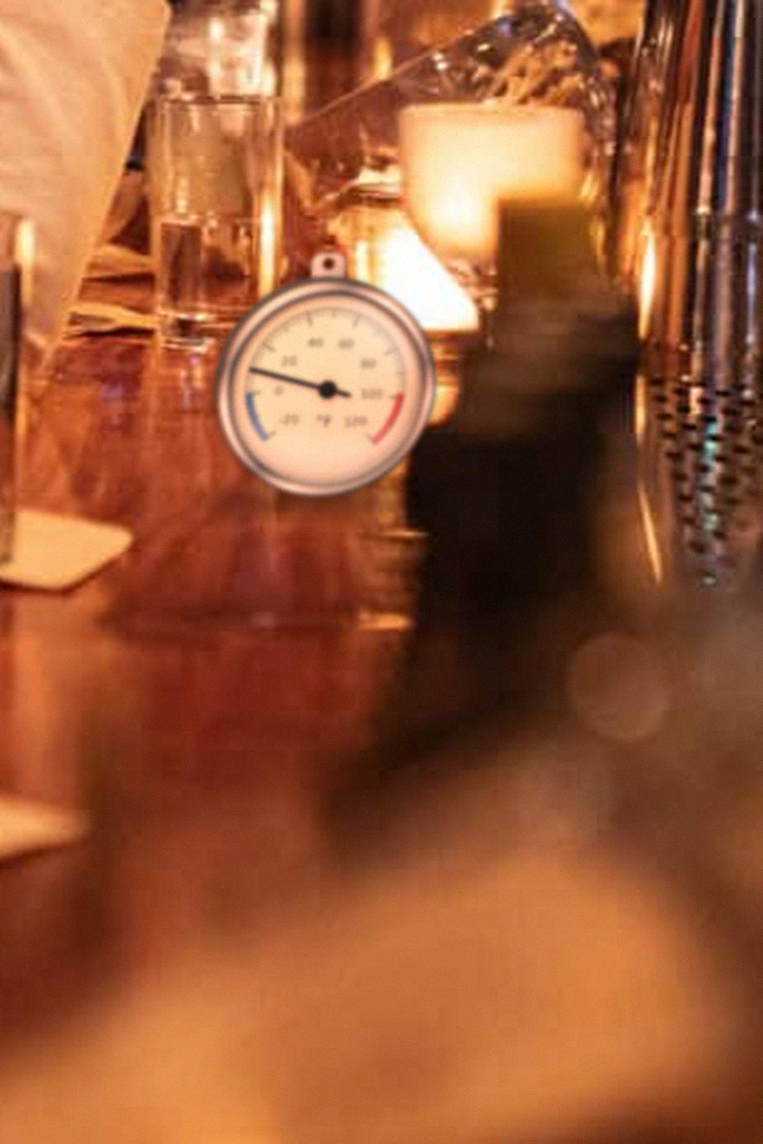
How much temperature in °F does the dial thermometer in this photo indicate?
10 °F
